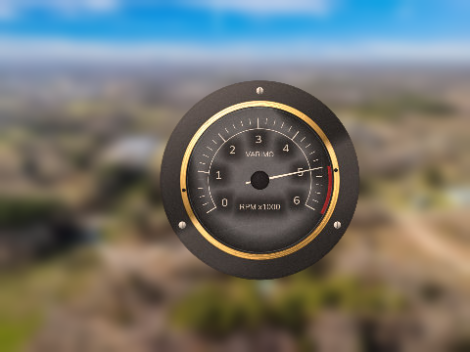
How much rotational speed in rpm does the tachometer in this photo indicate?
5000 rpm
